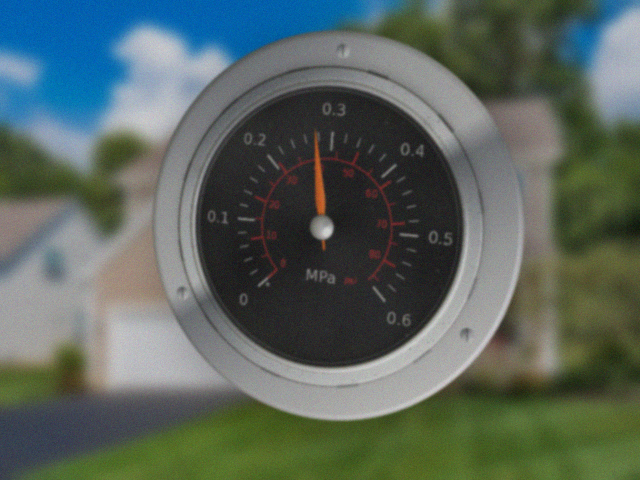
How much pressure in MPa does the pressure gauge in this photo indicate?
0.28 MPa
